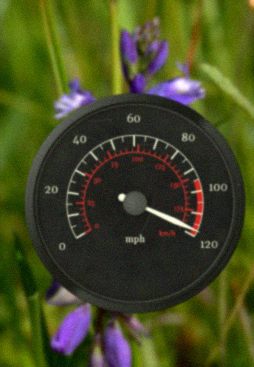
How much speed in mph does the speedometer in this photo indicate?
117.5 mph
